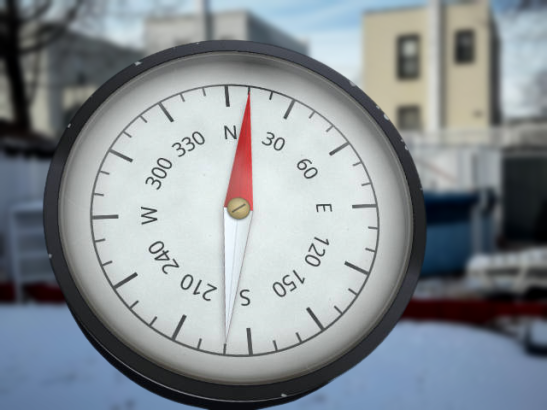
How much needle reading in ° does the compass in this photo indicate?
10 °
